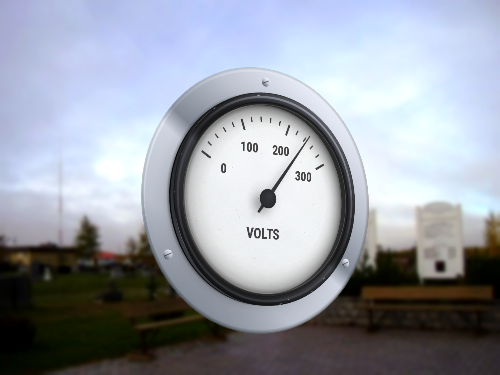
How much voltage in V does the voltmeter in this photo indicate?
240 V
